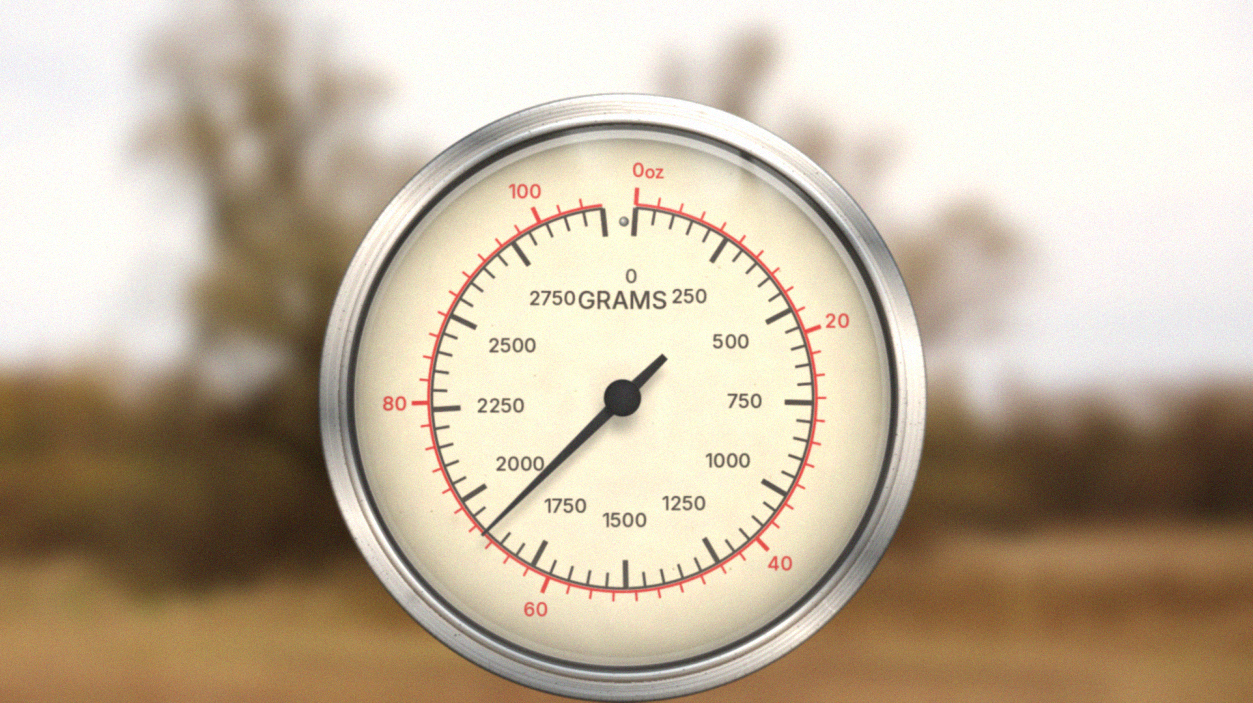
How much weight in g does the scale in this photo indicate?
1900 g
